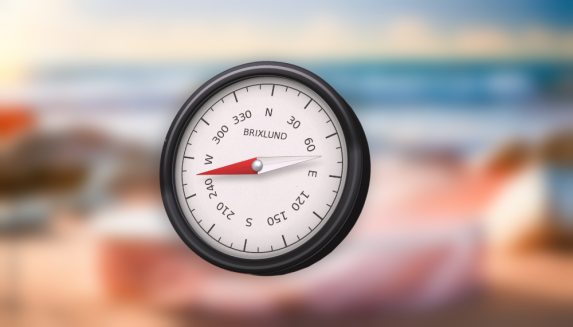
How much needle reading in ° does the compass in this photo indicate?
255 °
